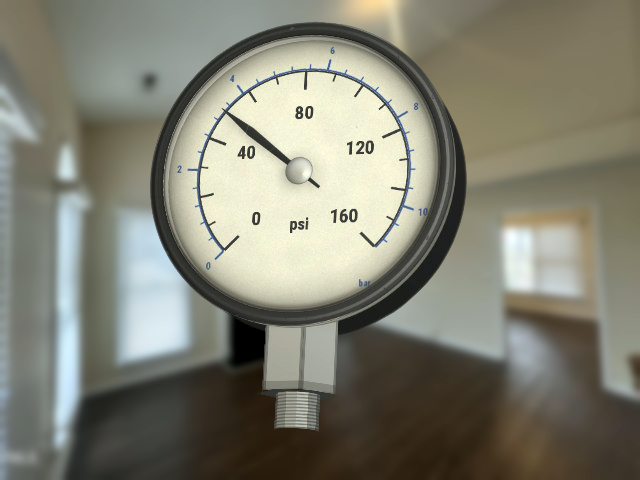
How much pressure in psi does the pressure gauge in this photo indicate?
50 psi
